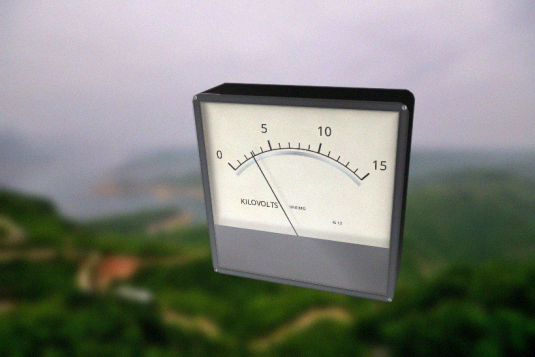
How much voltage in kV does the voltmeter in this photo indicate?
3 kV
